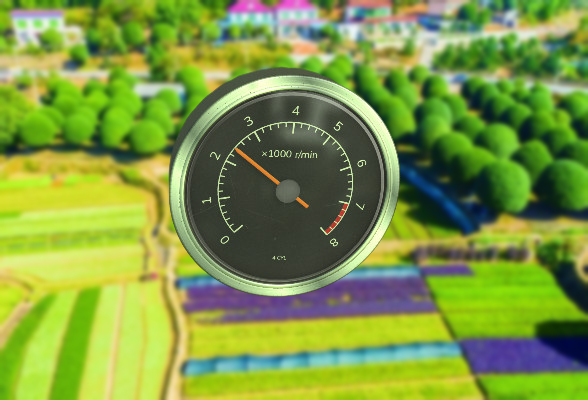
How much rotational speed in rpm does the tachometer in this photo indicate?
2400 rpm
